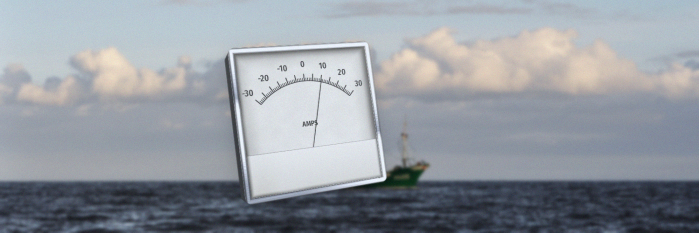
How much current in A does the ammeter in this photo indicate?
10 A
